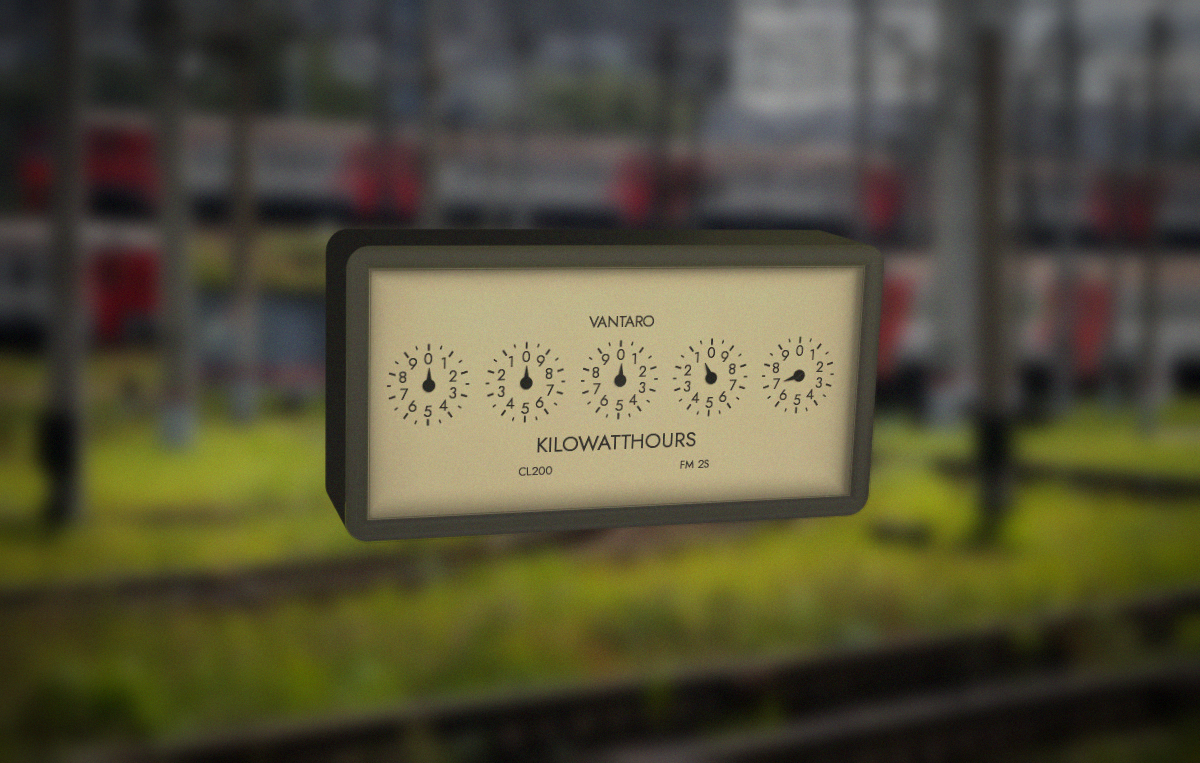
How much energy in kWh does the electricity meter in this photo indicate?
7 kWh
